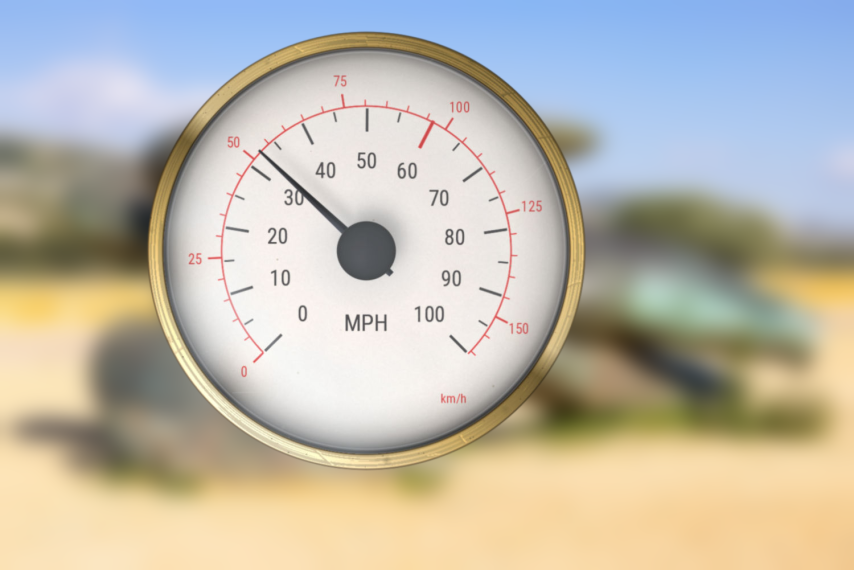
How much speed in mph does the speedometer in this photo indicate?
32.5 mph
